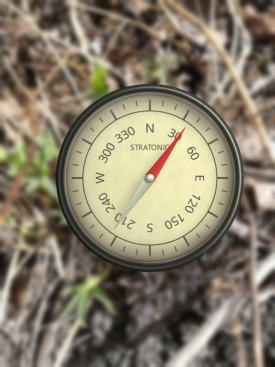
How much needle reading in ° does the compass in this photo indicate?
35 °
